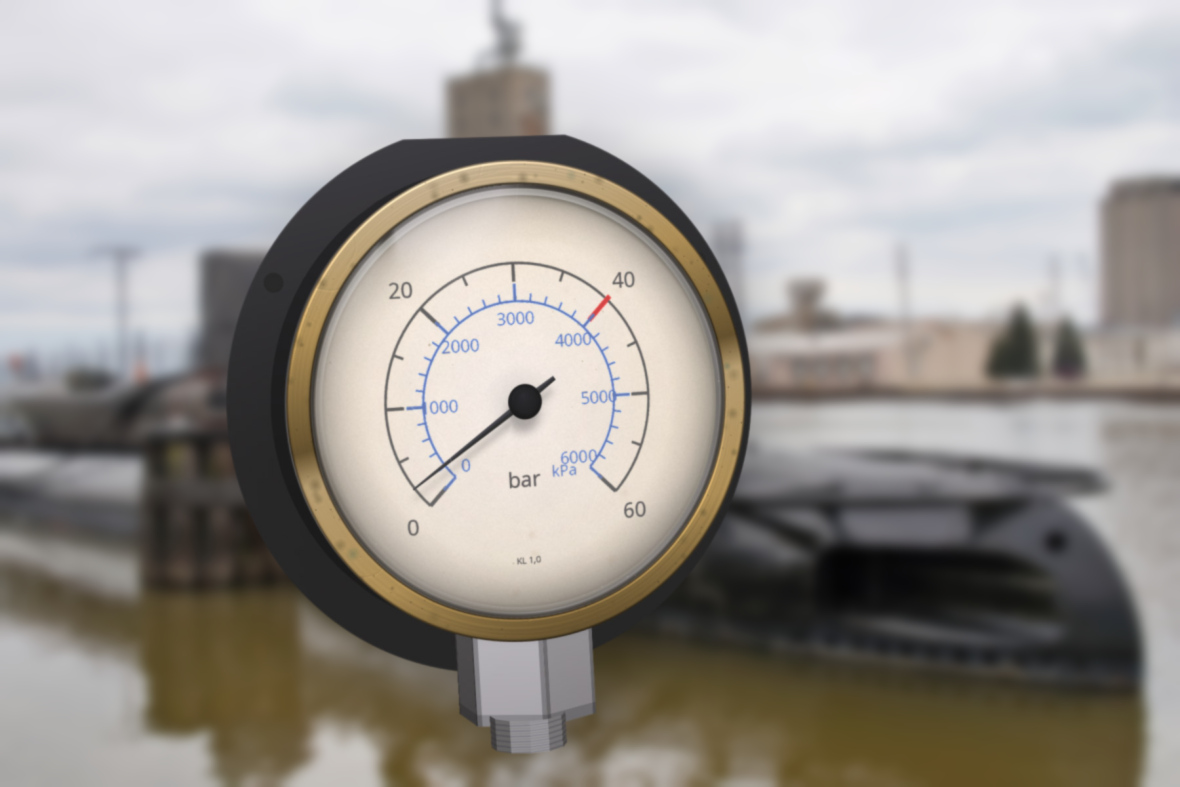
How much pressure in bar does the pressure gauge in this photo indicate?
2.5 bar
